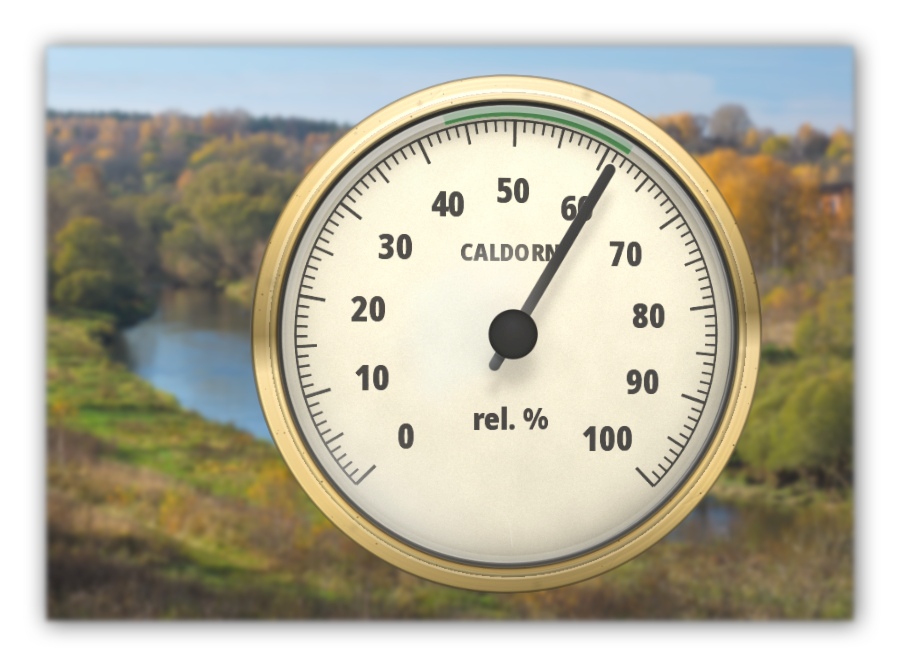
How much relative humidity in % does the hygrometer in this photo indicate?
61 %
